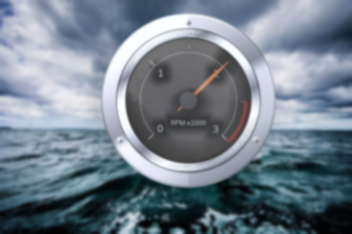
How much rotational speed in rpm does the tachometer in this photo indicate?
2000 rpm
